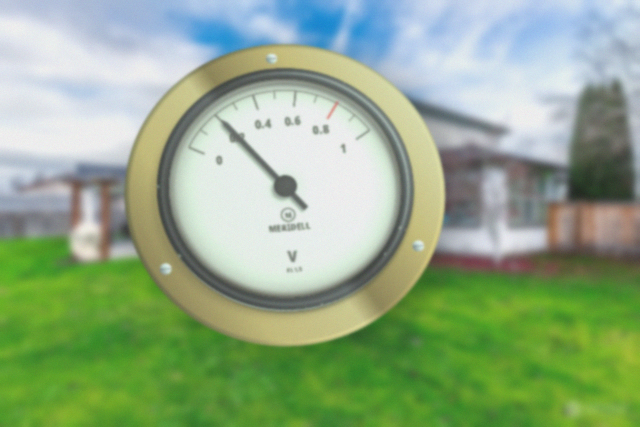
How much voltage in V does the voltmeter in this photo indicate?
0.2 V
